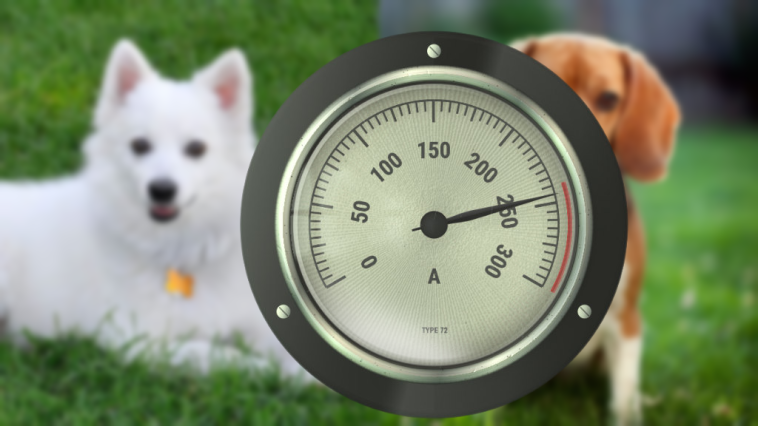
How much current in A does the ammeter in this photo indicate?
245 A
